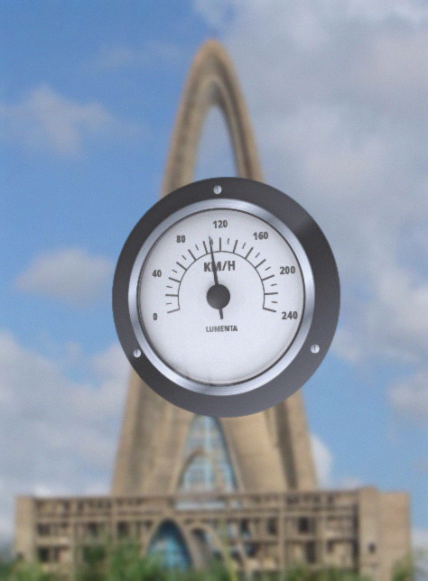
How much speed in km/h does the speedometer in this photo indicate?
110 km/h
